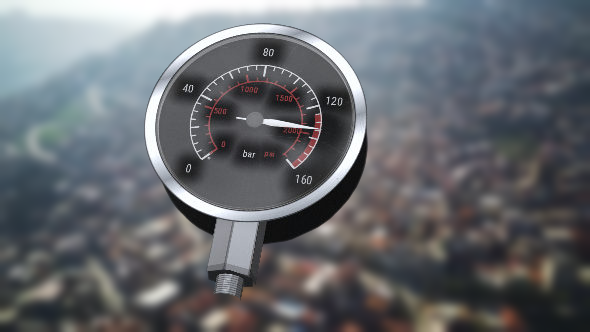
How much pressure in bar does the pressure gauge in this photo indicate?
135 bar
